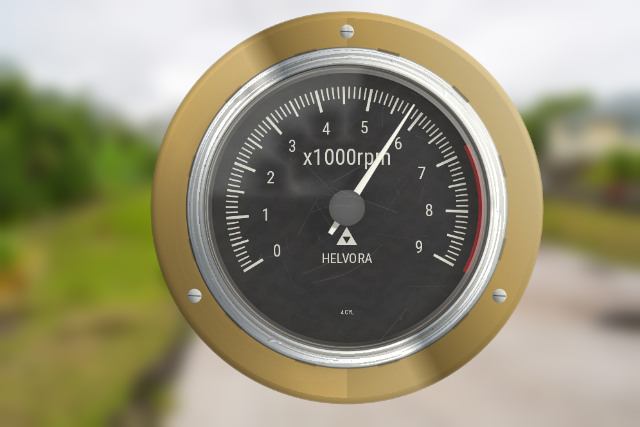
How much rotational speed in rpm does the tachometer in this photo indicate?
5800 rpm
